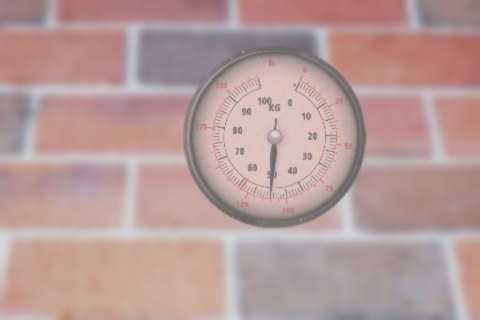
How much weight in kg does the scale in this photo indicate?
50 kg
